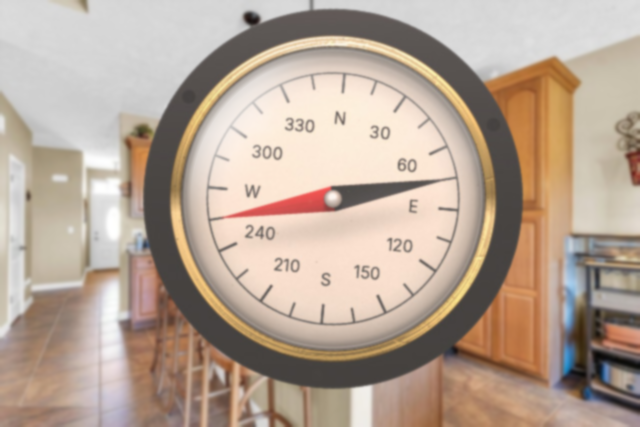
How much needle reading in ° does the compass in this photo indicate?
255 °
